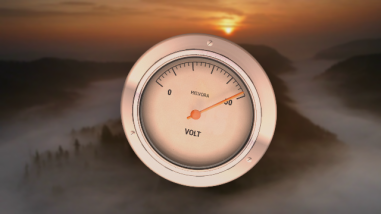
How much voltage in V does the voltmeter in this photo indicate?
48 V
